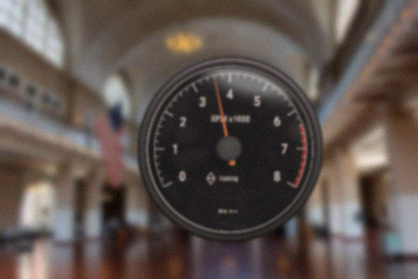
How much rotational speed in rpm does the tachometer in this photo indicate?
3600 rpm
